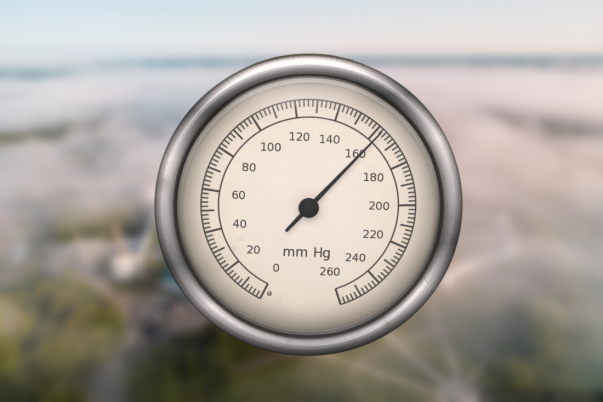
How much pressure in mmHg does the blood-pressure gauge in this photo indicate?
162 mmHg
